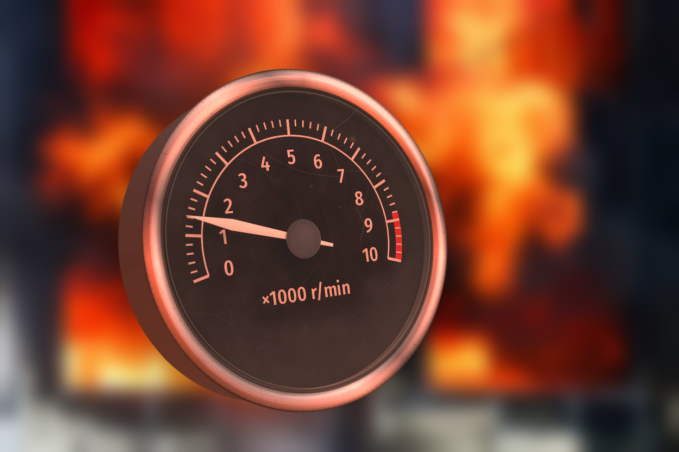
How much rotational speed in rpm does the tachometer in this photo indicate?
1400 rpm
